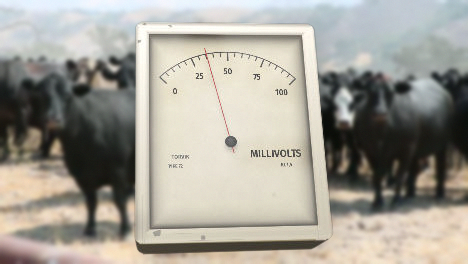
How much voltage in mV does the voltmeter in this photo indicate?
35 mV
